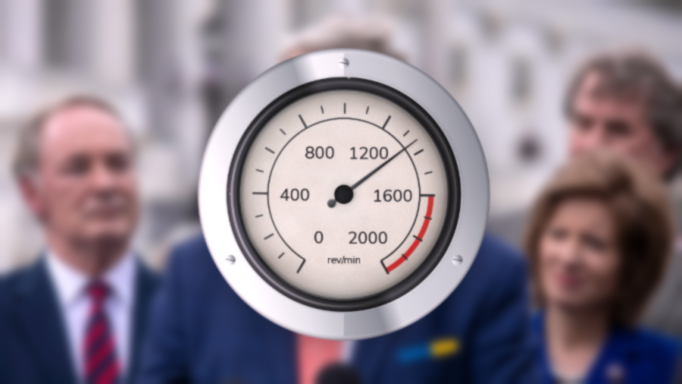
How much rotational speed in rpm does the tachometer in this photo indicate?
1350 rpm
